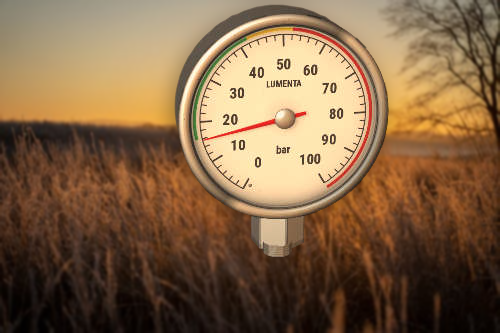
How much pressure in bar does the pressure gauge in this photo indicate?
16 bar
